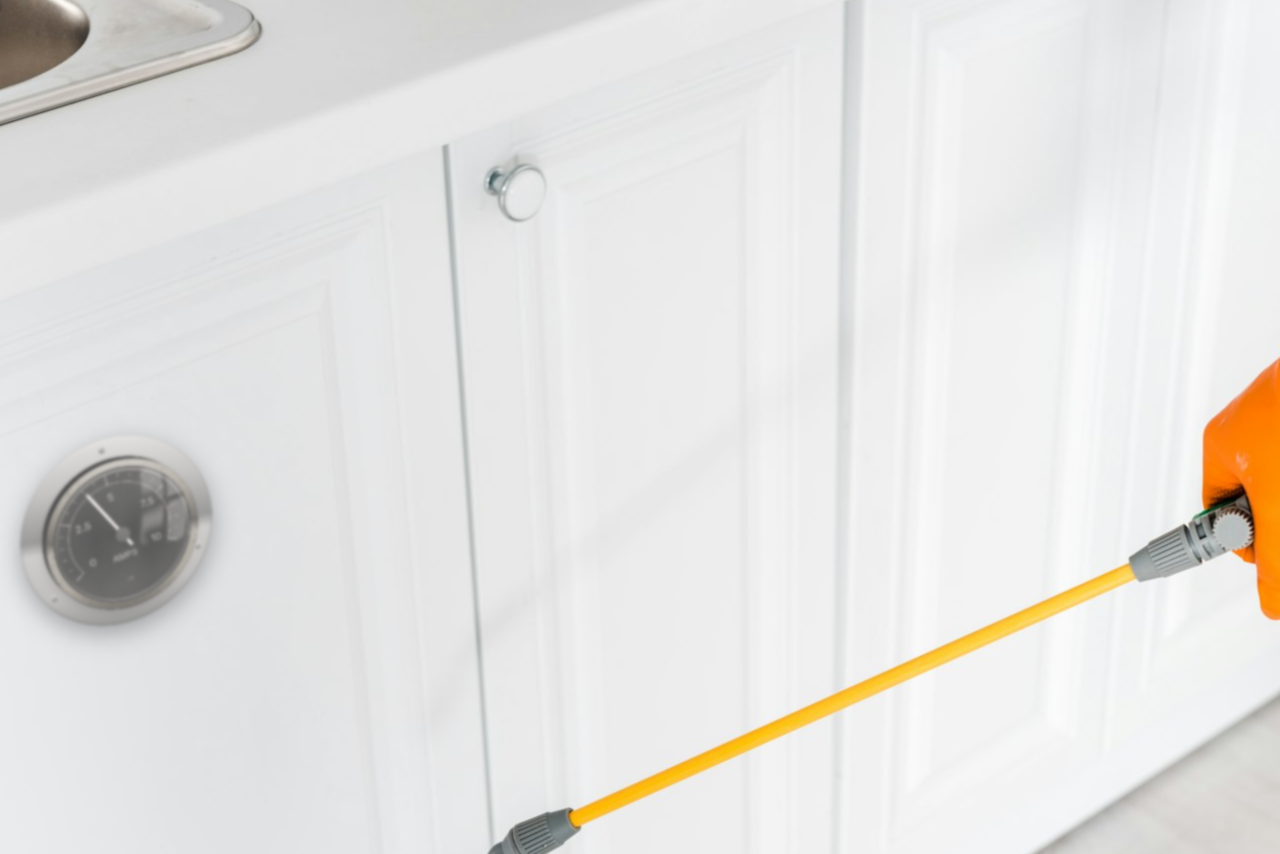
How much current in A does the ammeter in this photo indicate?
4 A
